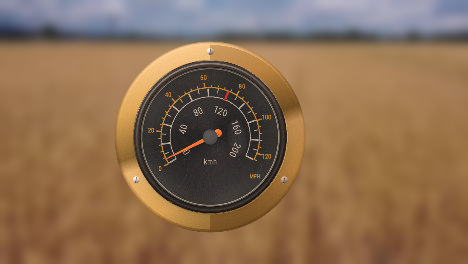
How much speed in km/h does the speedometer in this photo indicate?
5 km/h
